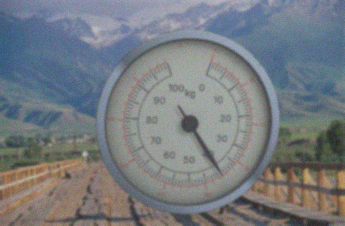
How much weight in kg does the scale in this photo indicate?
40 kg
